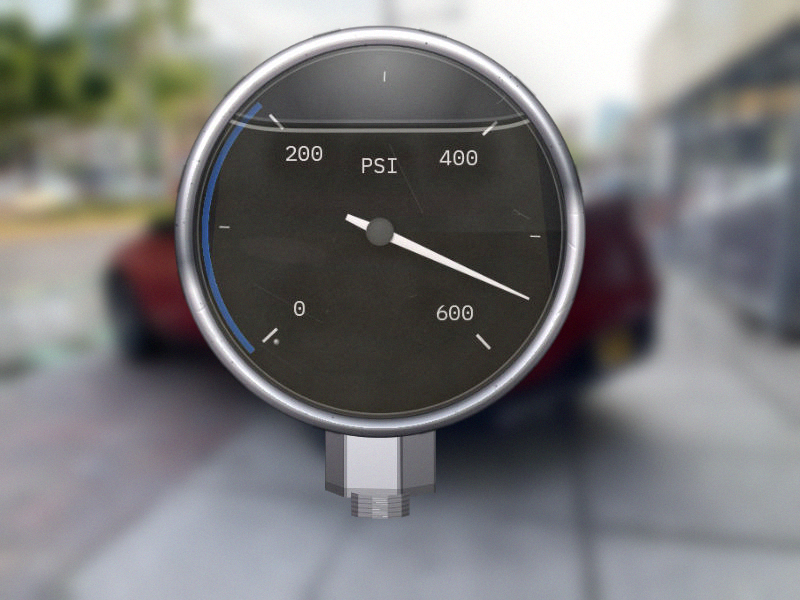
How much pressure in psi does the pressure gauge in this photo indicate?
550 psi
